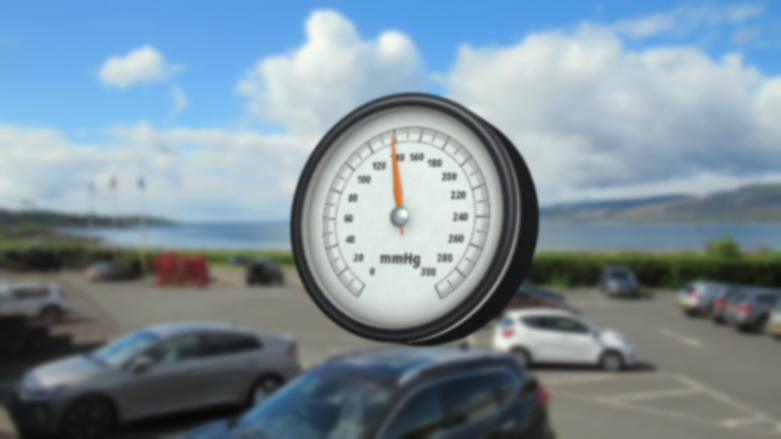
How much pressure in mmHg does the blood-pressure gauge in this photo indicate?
140 mmHg
